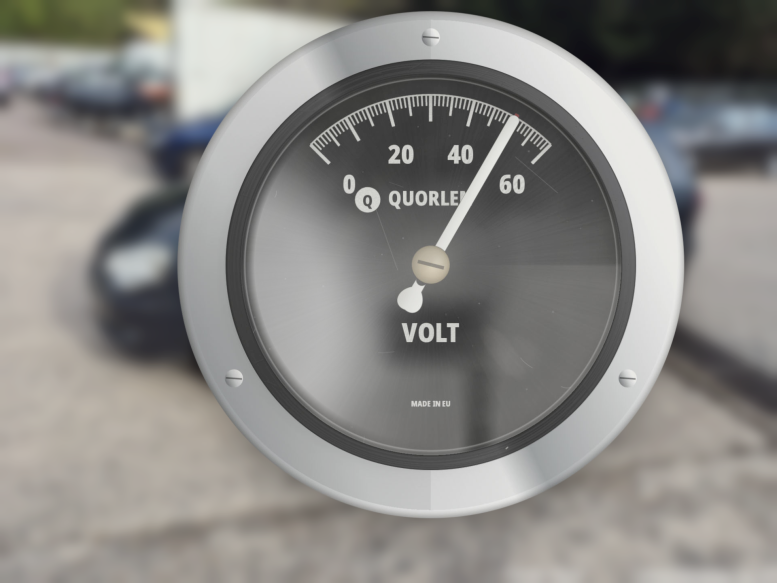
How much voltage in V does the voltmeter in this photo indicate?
50 V
